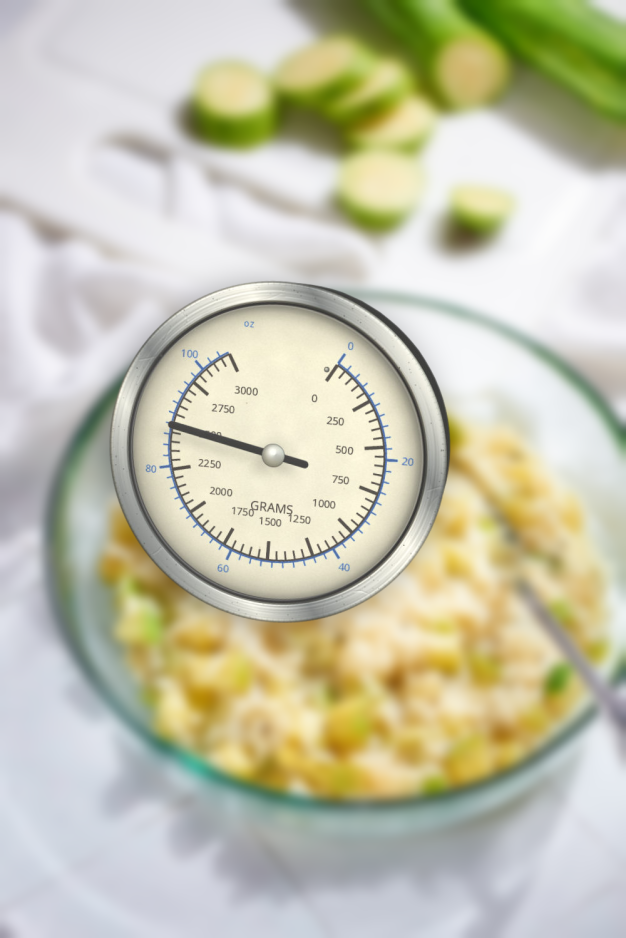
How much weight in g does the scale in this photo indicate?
2500 g
